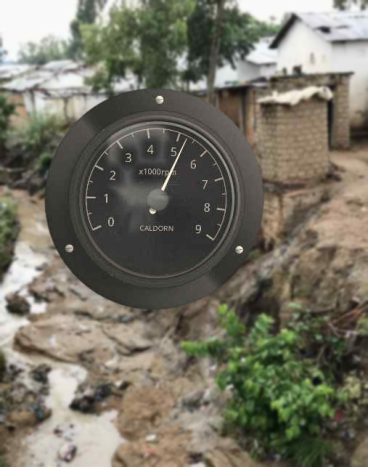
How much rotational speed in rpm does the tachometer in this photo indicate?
5250 rpm
